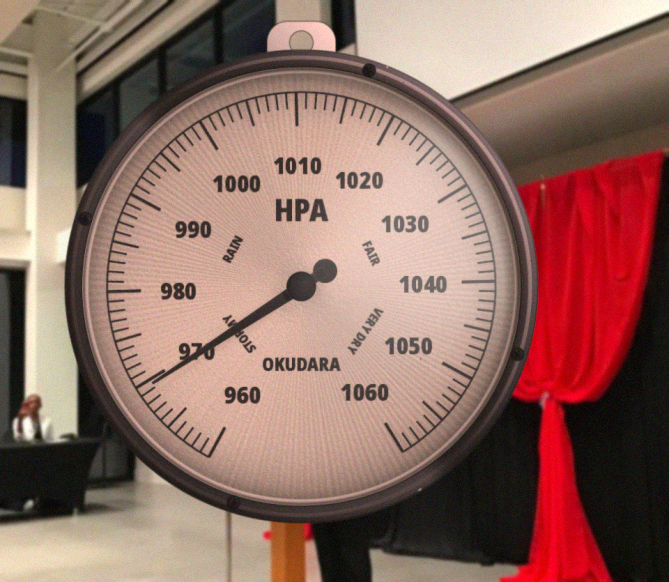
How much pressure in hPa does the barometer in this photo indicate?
969.5 hPa
